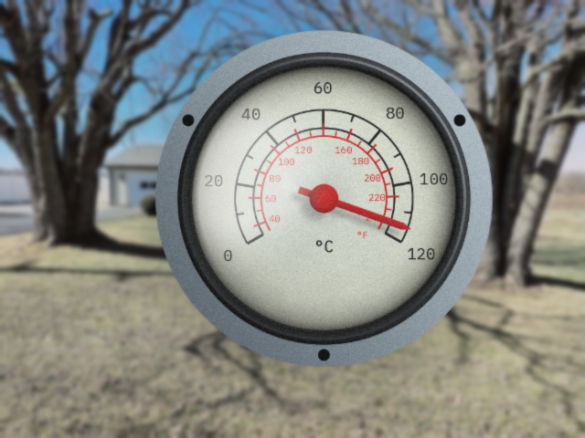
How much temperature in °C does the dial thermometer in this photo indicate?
115 °C
